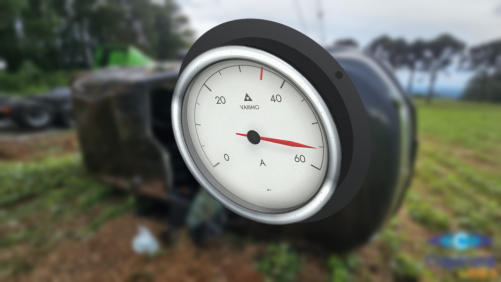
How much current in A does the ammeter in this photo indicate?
55 A
